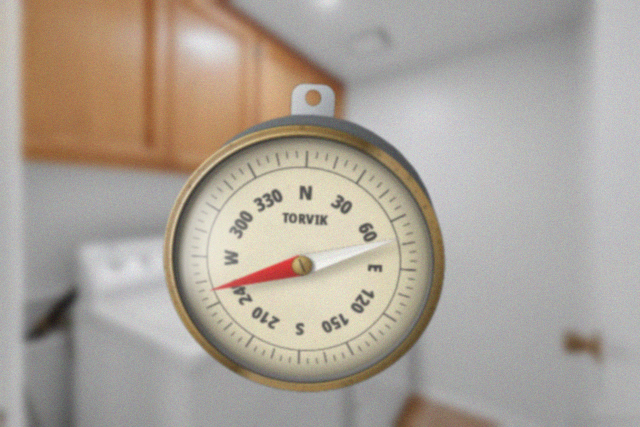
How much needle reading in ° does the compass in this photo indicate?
250 °
